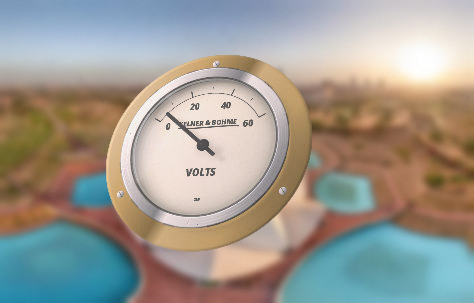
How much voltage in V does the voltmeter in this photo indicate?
5 V
